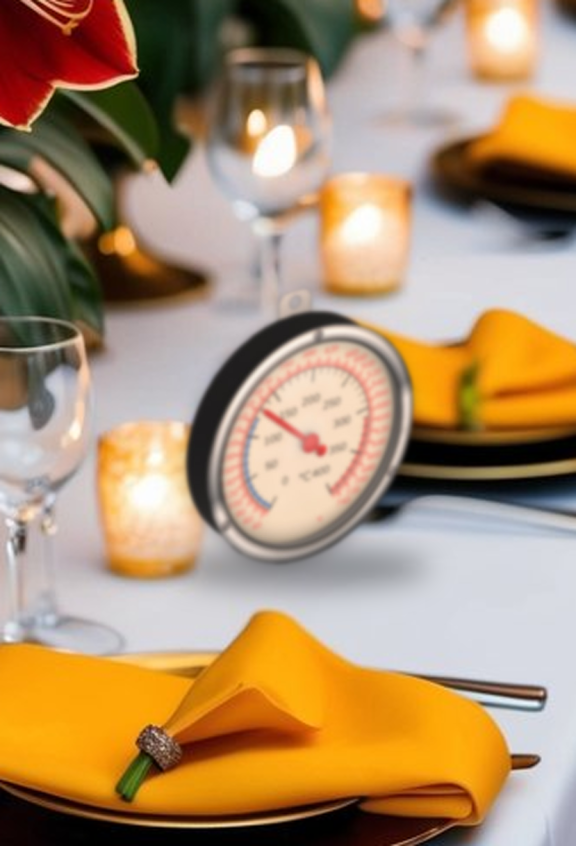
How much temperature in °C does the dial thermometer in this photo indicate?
130 °C
